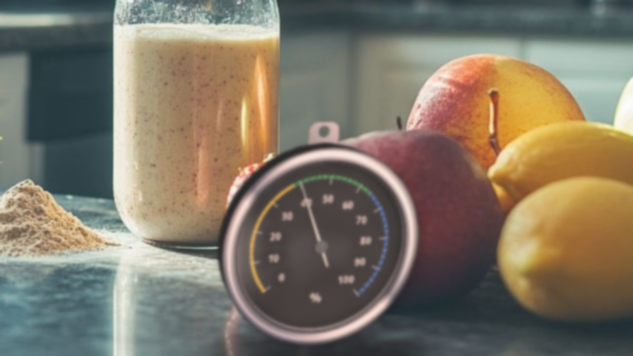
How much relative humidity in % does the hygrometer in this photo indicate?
40 %
